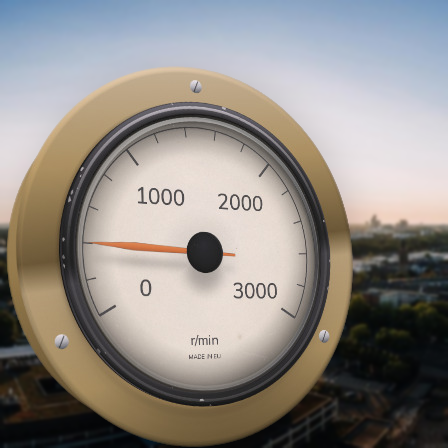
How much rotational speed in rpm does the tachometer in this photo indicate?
400 rpm
